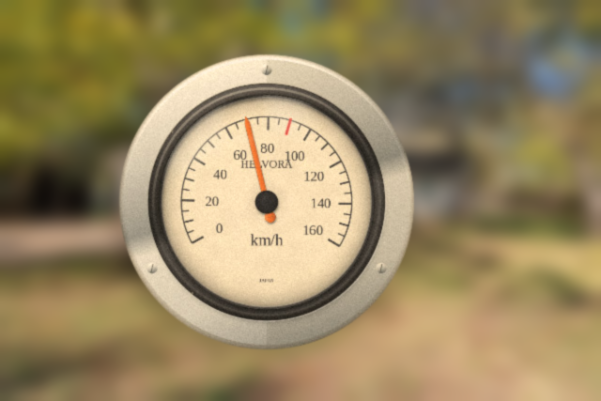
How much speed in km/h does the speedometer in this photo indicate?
70 km/h
